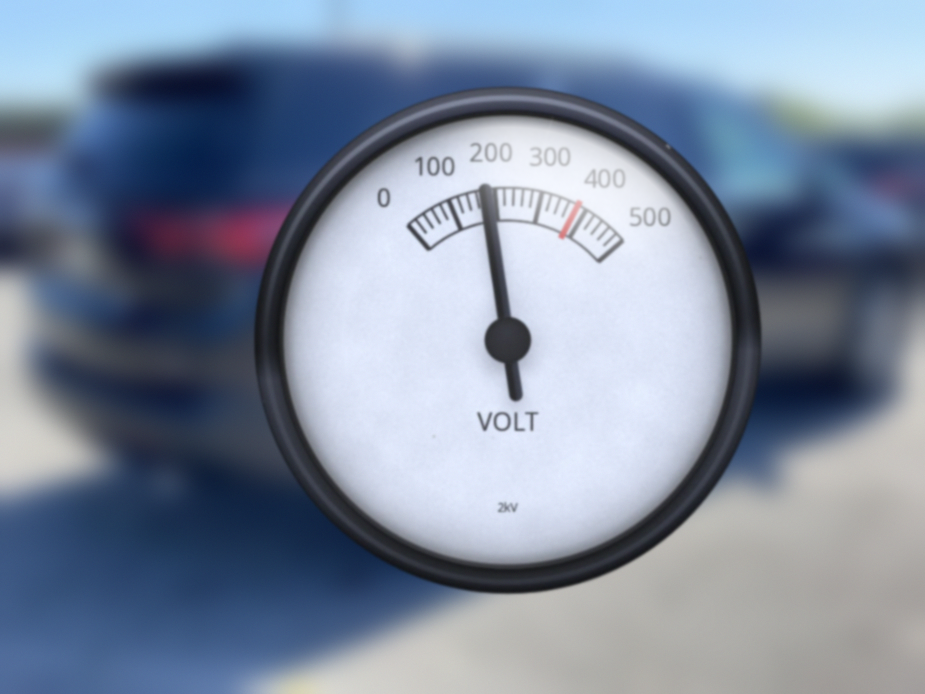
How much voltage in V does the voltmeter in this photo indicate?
180 V
